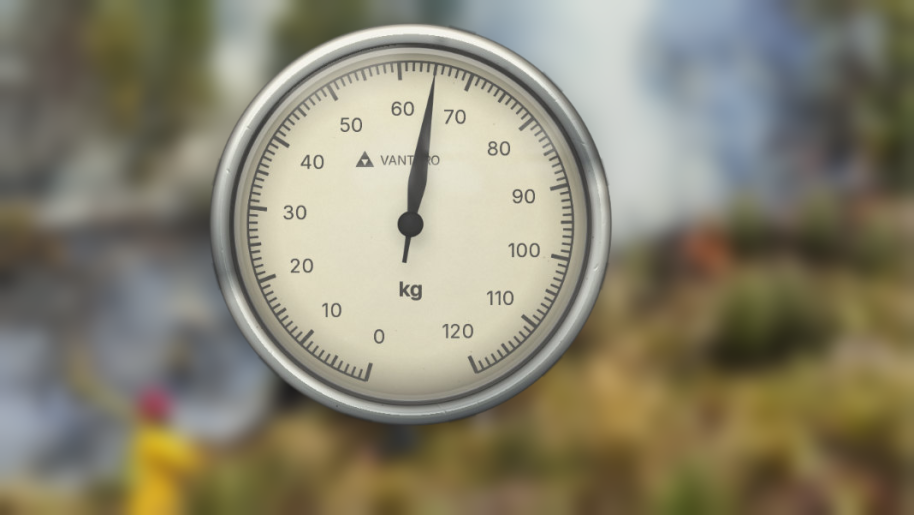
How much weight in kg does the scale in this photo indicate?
65 kg
